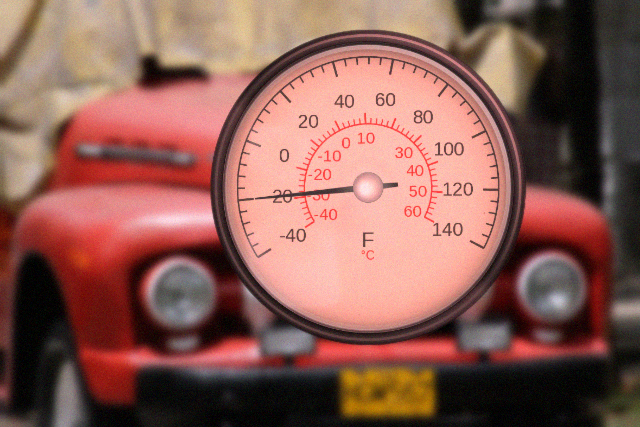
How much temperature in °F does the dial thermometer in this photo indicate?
-20 °F
